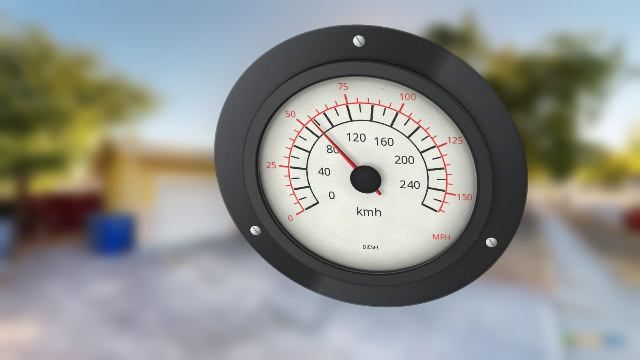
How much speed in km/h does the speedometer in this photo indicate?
90 km/h
